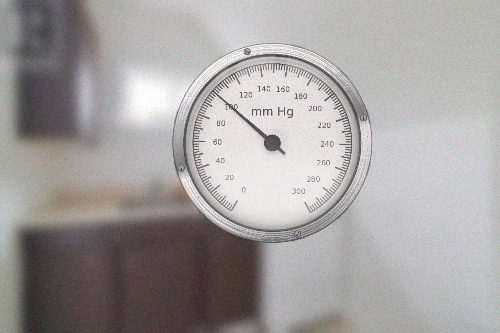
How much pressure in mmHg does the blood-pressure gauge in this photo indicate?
100 mmHg
